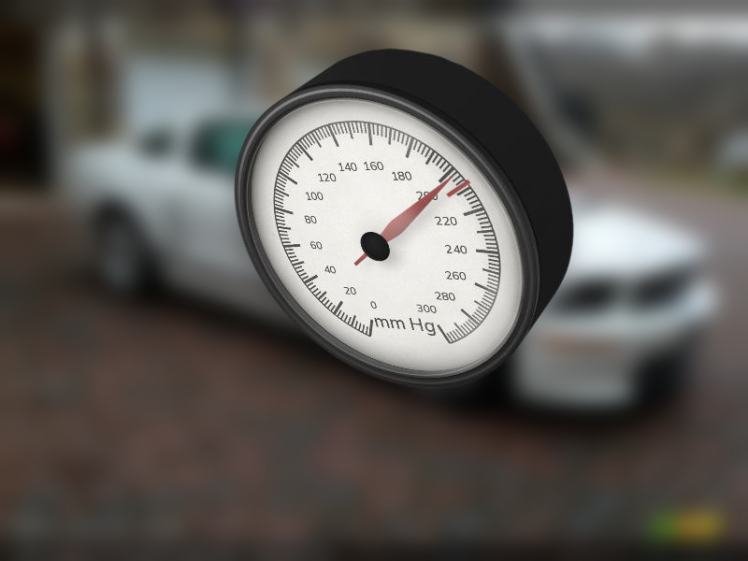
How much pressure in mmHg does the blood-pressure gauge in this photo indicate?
202 mmHg
